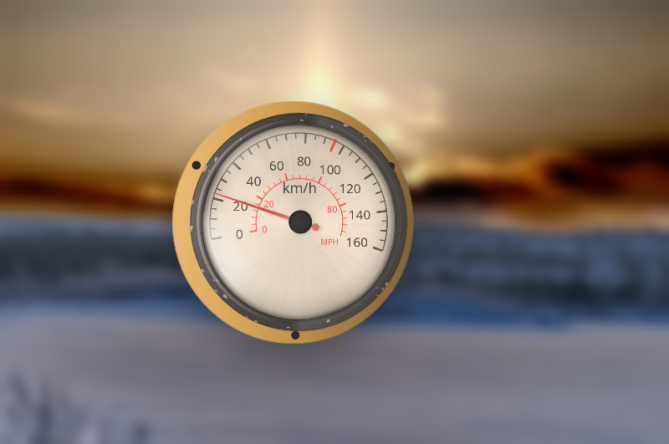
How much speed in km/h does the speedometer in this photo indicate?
22.5 km/h
